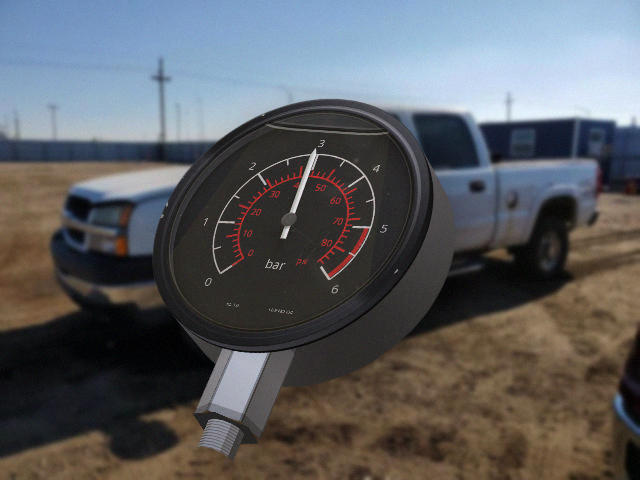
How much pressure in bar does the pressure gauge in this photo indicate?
3 bar
